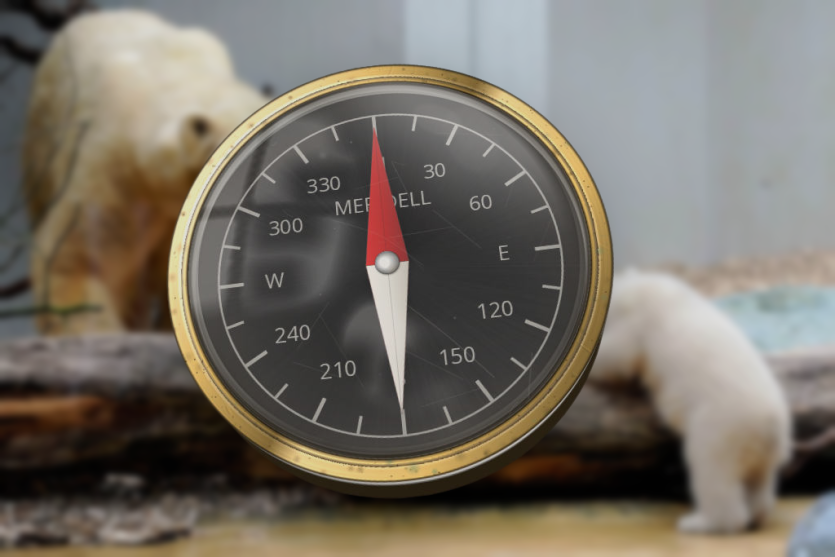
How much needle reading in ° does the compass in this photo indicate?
0 °
